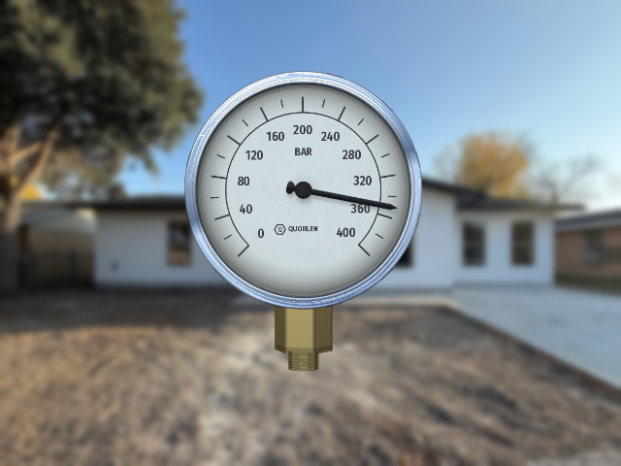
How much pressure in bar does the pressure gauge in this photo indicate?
350 bar
